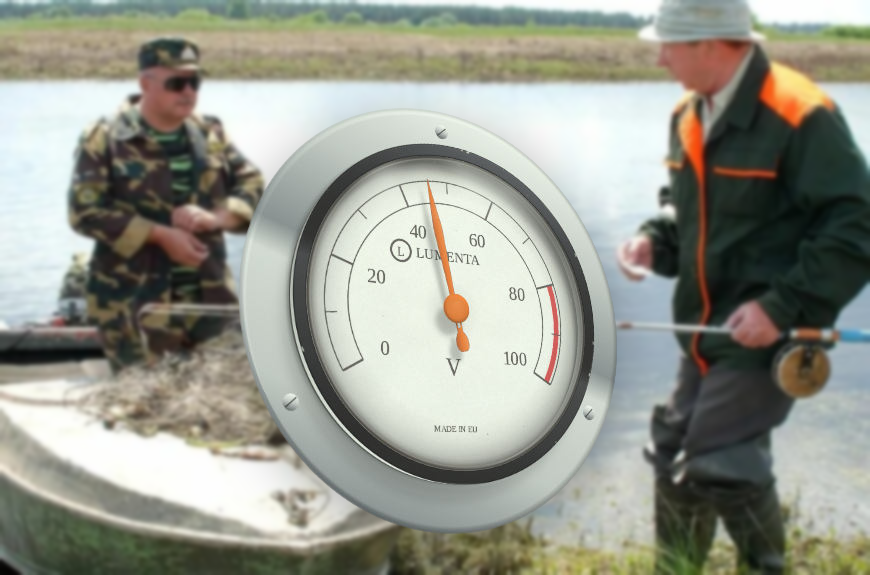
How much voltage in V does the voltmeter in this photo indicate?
45 V
